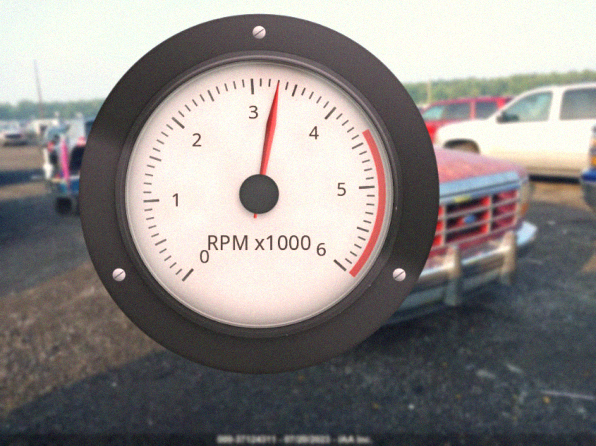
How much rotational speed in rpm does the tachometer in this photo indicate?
3300 rpm
